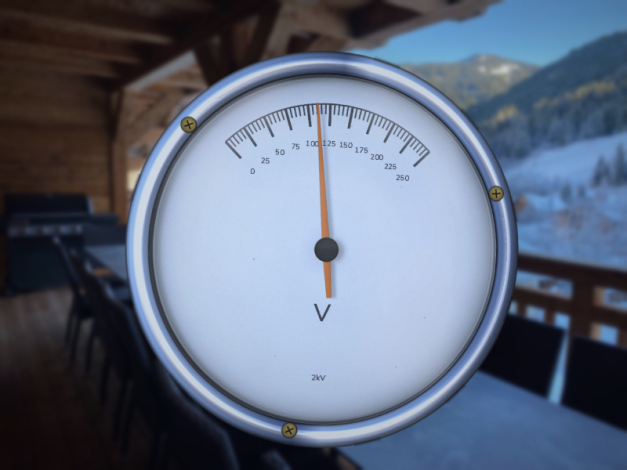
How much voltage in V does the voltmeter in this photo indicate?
110 V
